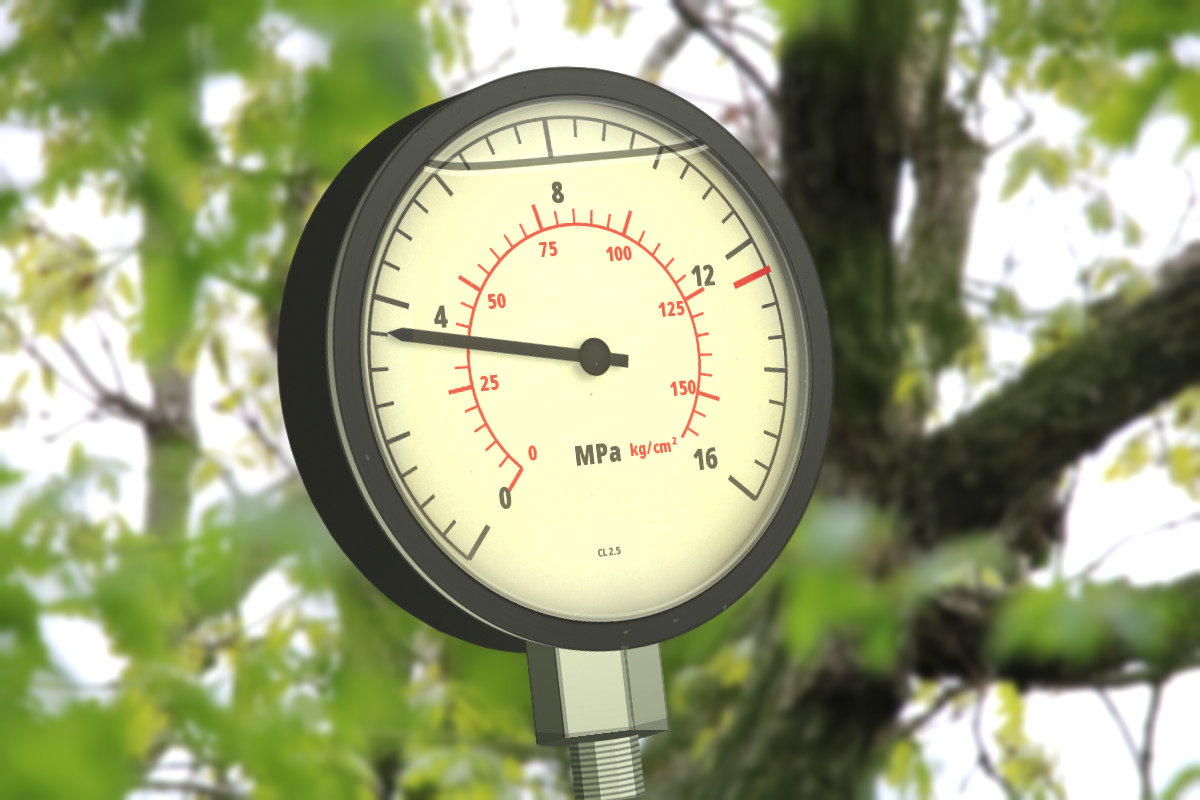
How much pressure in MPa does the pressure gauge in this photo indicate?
3.5 MPa
